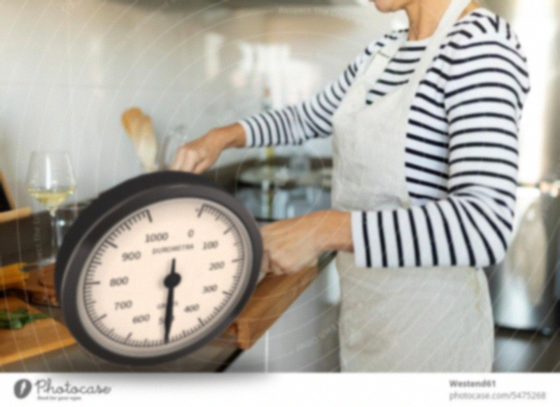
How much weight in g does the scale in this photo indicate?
500 g
